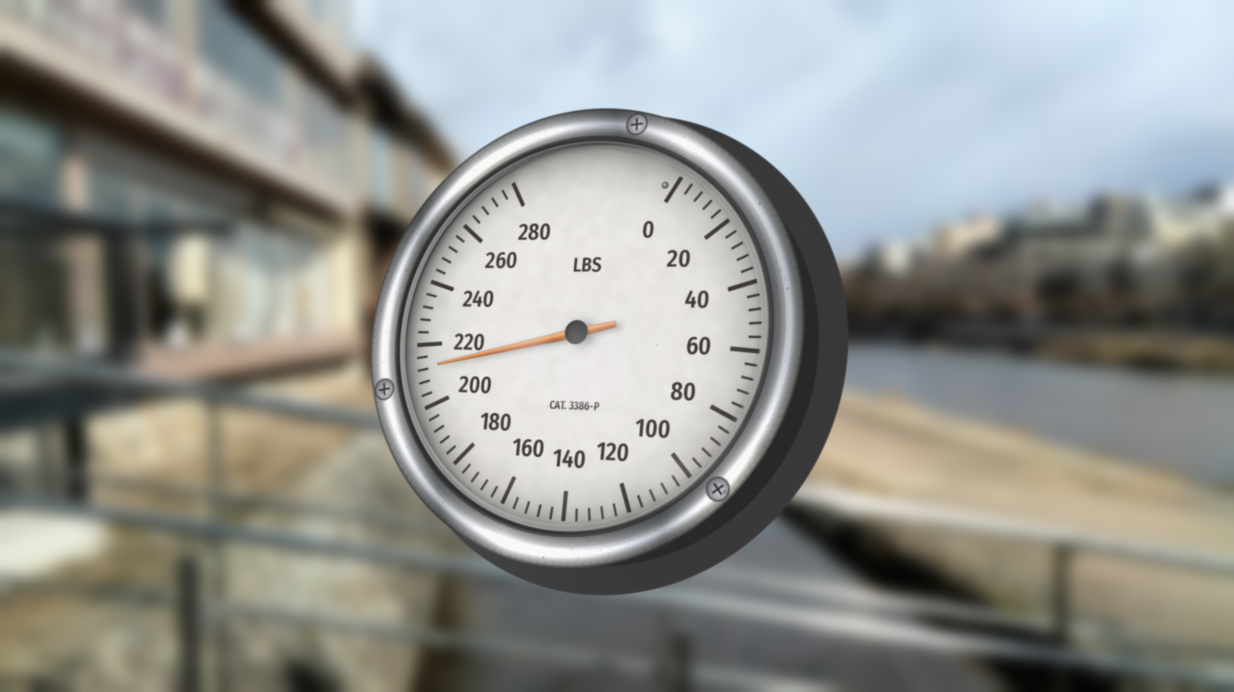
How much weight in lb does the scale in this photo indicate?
212 lb
